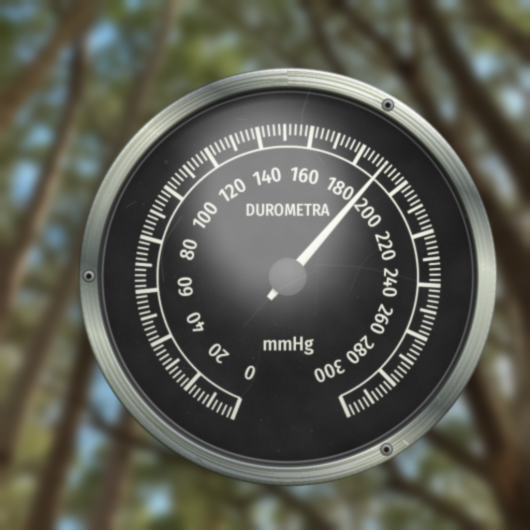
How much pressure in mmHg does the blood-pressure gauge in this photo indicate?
190 mmHg
